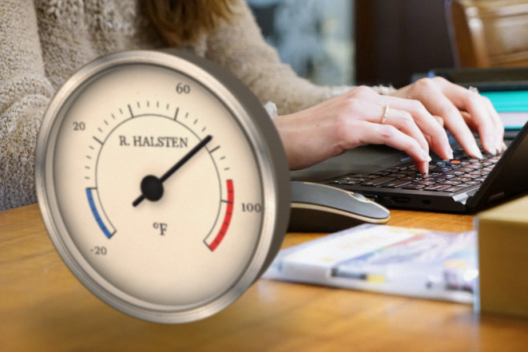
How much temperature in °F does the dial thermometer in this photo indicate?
76 °F
